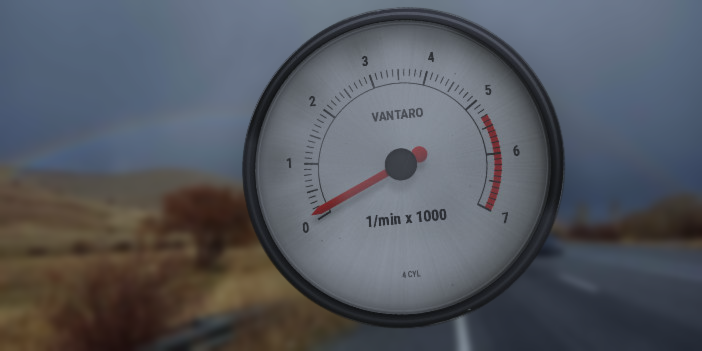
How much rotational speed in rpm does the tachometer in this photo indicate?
100 rpm
